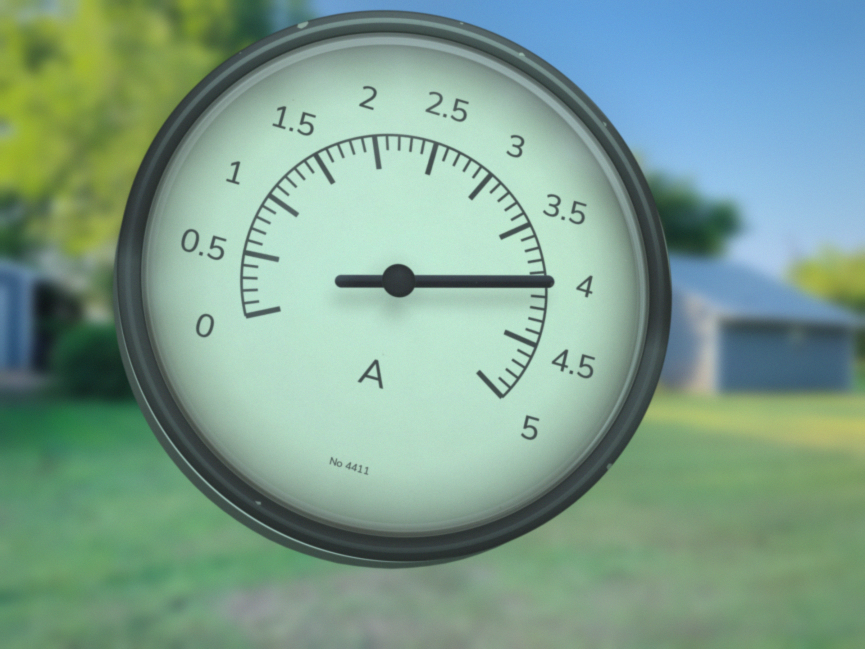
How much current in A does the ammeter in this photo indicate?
4 A
